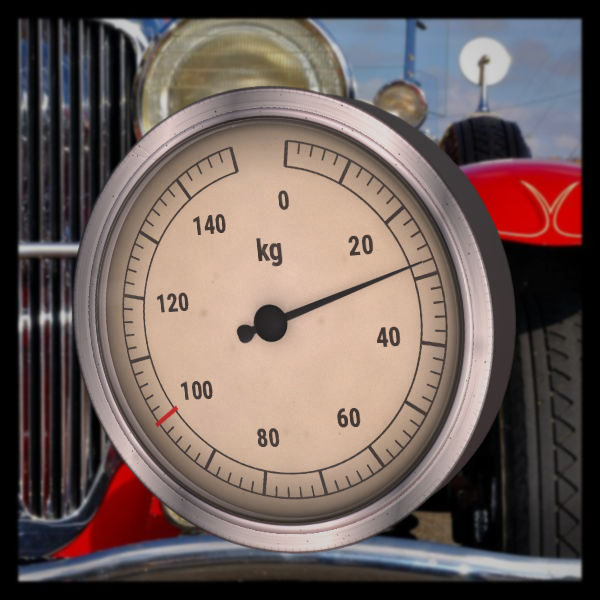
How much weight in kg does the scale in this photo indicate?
28 kg
